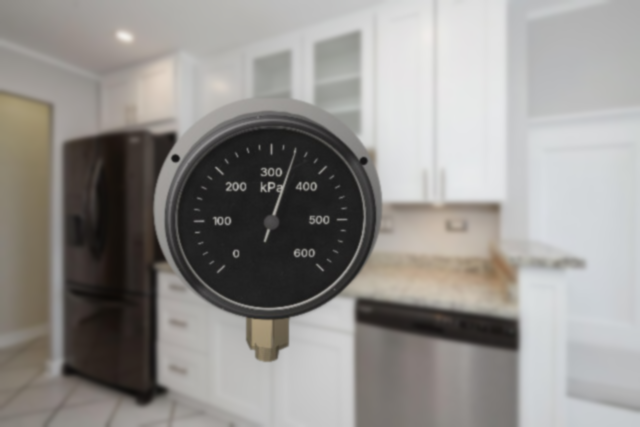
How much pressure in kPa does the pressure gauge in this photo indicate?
340 kPa
